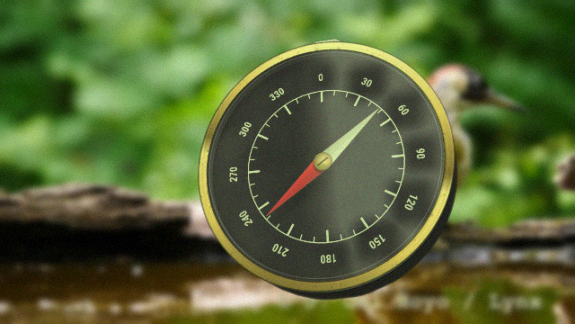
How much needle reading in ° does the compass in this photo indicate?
230 °
